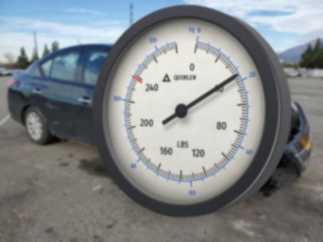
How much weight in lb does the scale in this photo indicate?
40 lb
